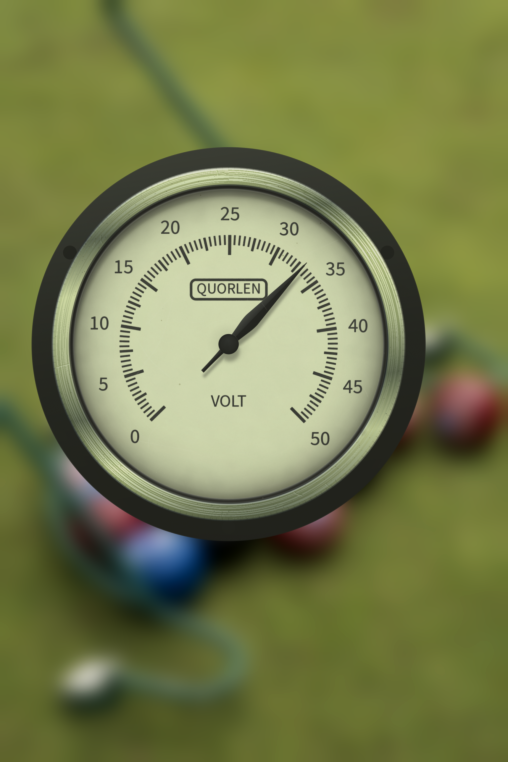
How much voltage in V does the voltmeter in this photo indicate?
33 V
